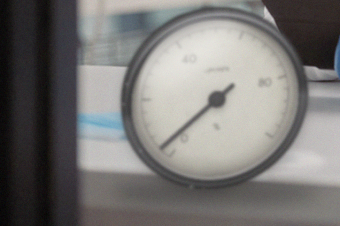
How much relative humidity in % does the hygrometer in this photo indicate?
4 %
